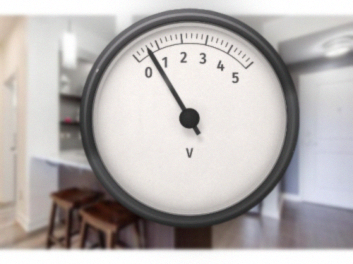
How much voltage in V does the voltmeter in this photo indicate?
0.6 V
